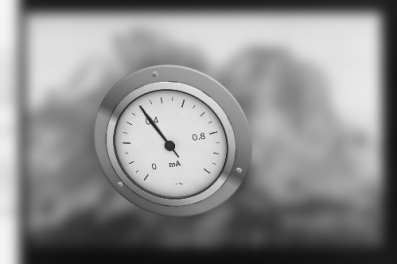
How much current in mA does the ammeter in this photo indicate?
0.4 mA
